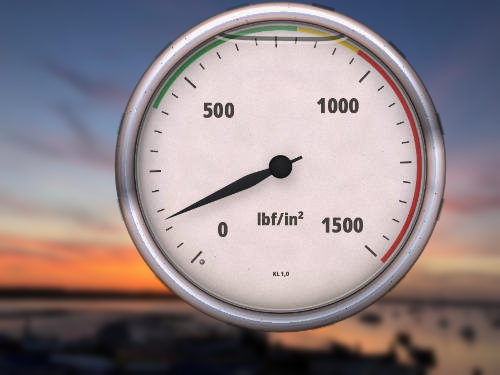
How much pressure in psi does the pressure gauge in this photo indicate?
125 psi
